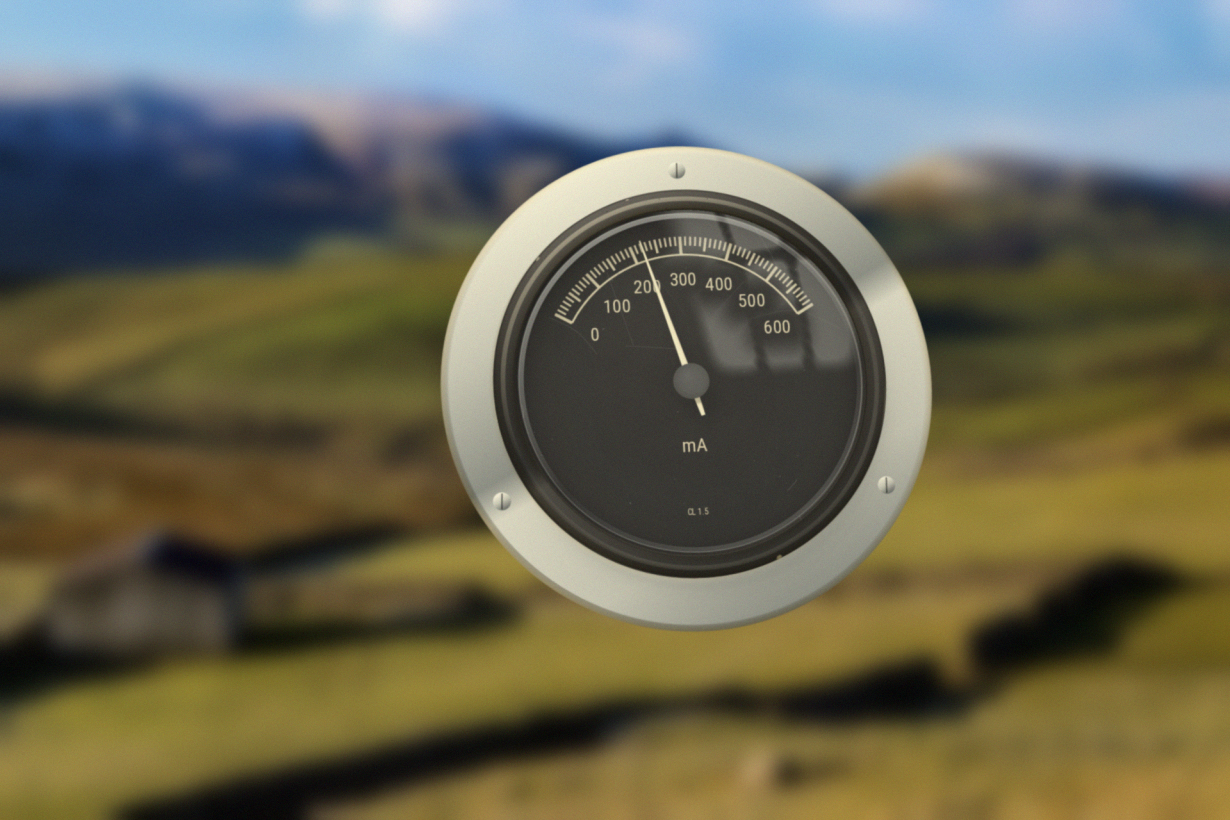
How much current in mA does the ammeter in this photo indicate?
220 mA
